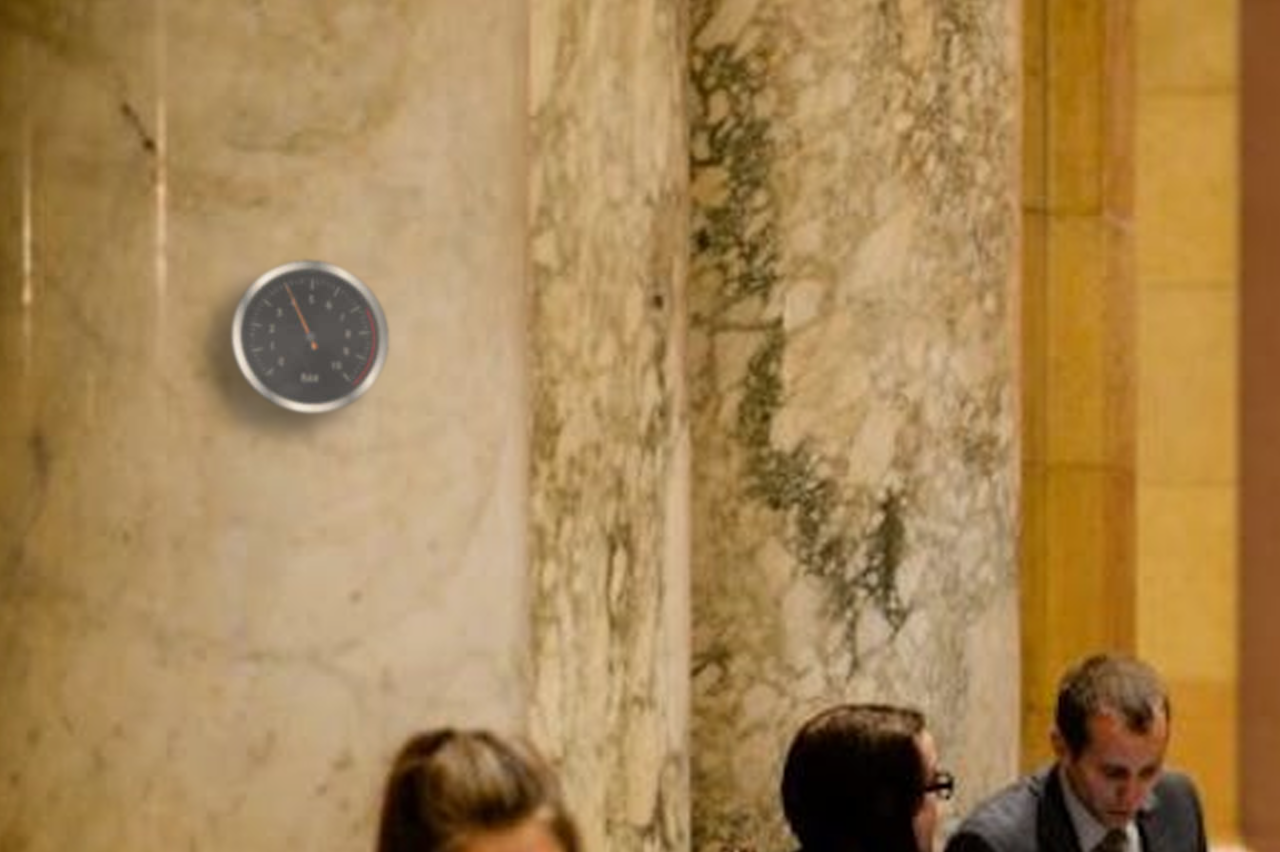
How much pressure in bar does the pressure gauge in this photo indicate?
4 bar
